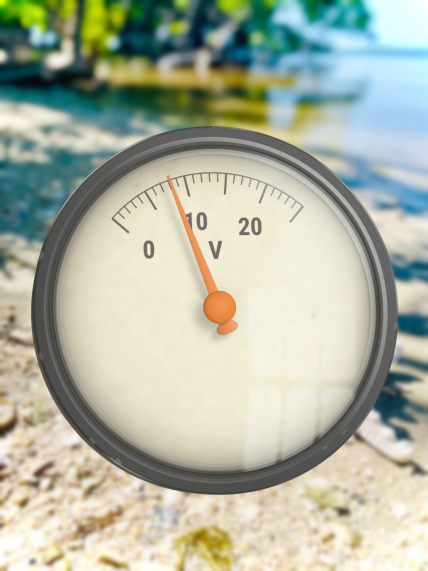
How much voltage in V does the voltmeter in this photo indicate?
8 V
